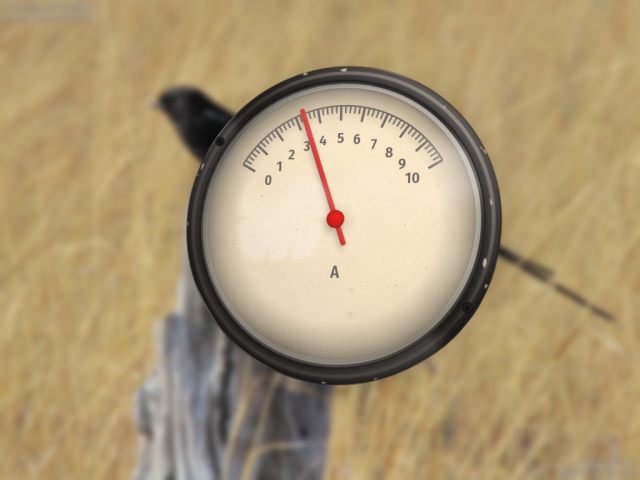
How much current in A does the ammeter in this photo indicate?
3.4 A
